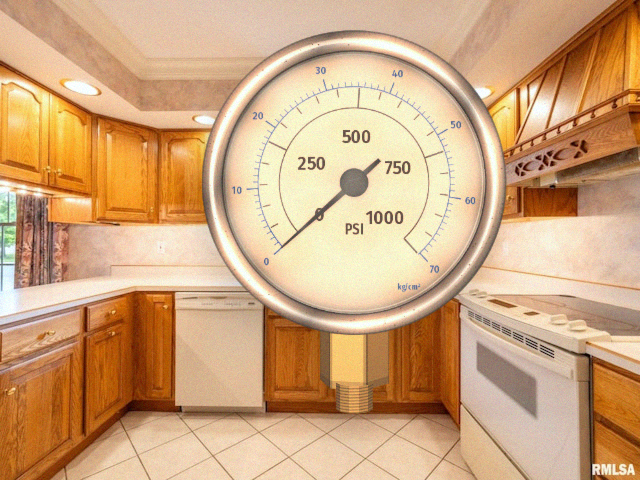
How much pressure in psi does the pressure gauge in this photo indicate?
0 psi
